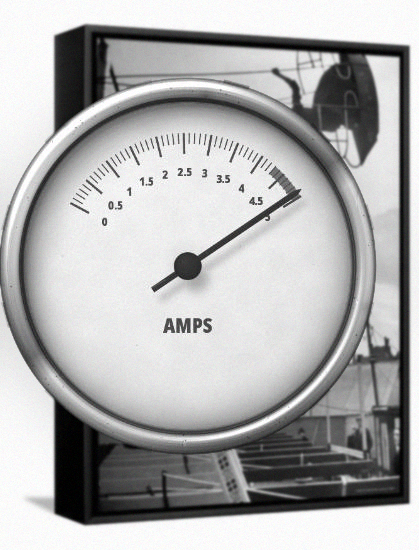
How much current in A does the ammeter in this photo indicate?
4.9 A
